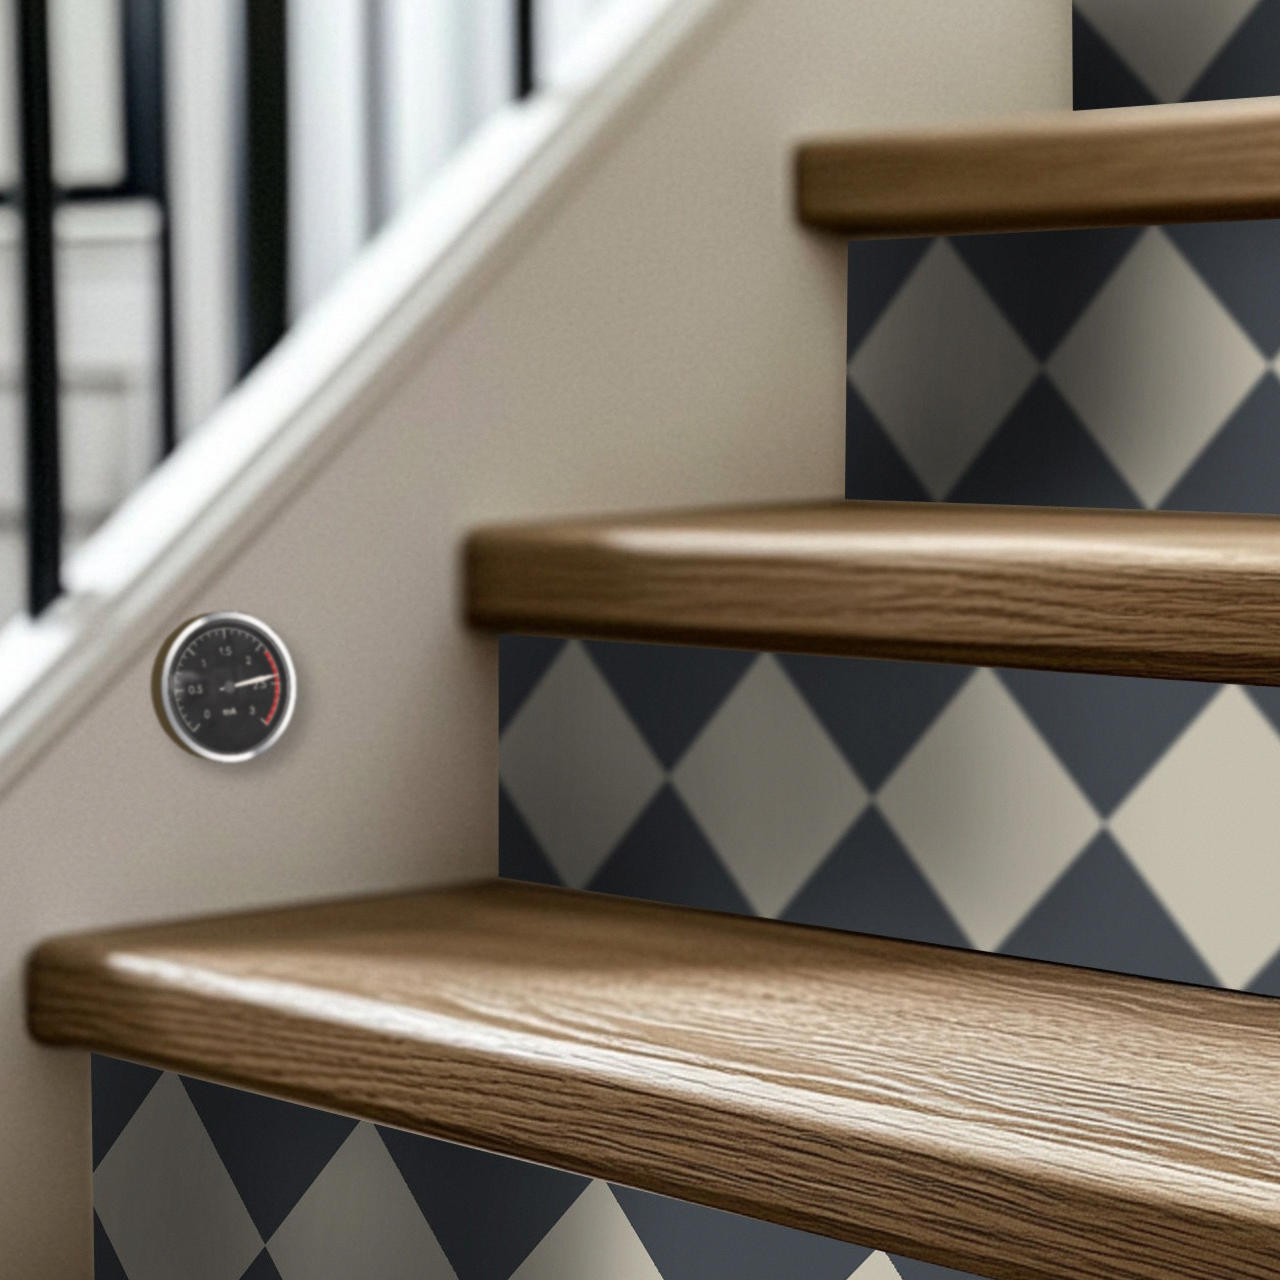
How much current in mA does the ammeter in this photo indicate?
2.4 mA
